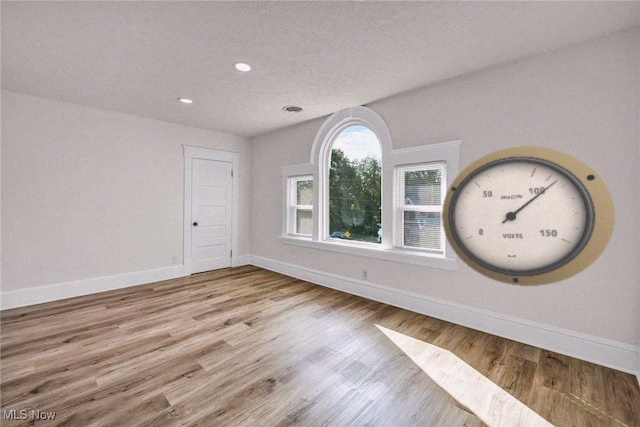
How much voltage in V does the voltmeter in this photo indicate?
105 V
